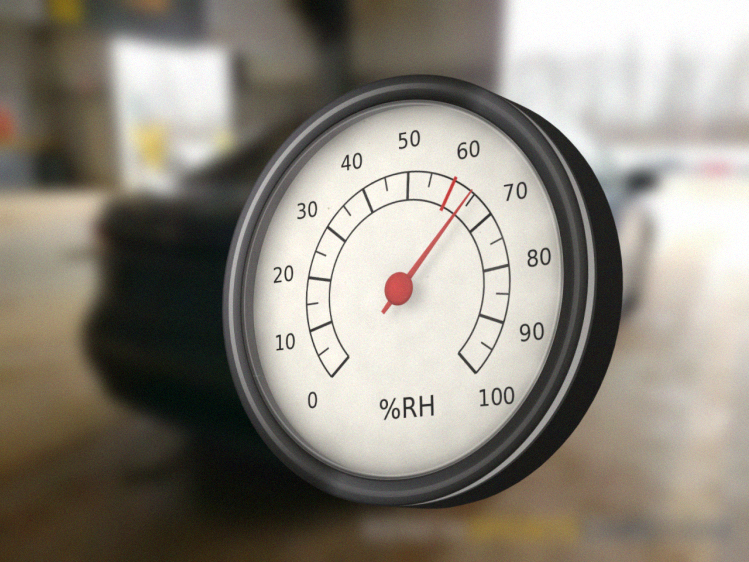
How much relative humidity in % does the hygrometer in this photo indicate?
65 %
